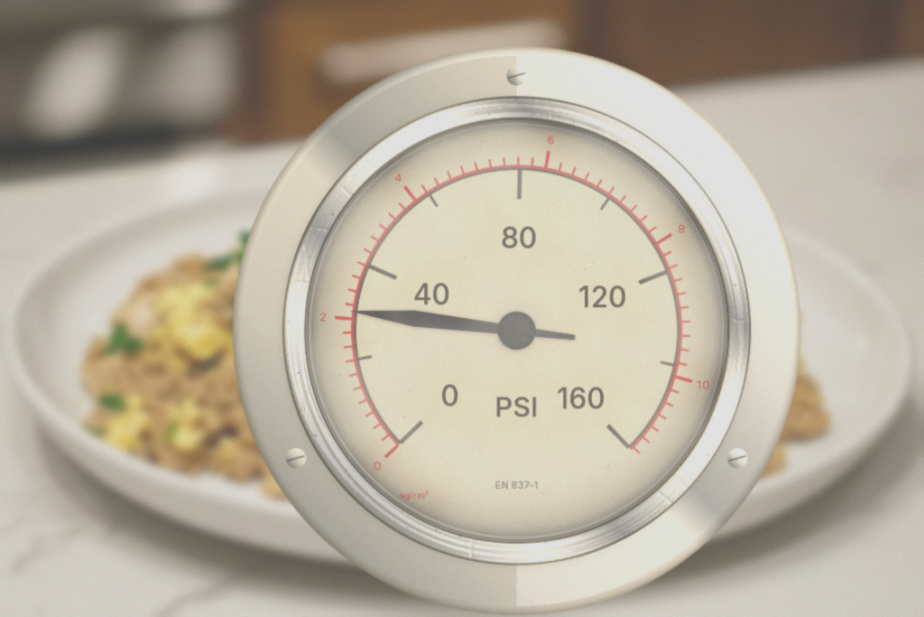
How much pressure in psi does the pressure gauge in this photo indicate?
30 psi
